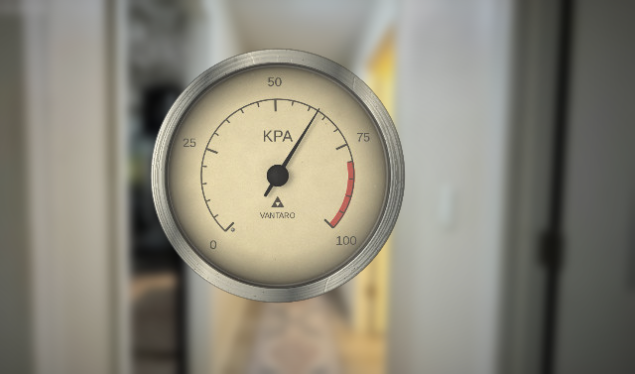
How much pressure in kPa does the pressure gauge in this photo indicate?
62.5 kPa
